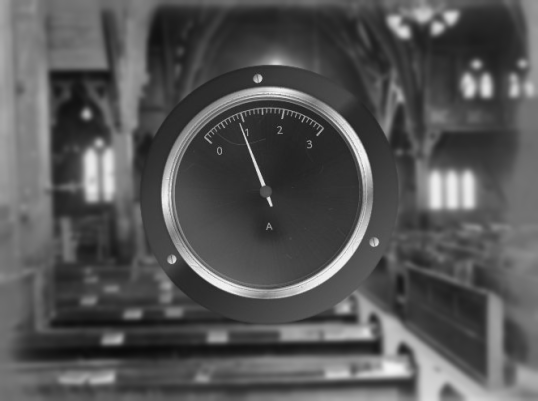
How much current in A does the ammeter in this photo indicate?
0.9 A
